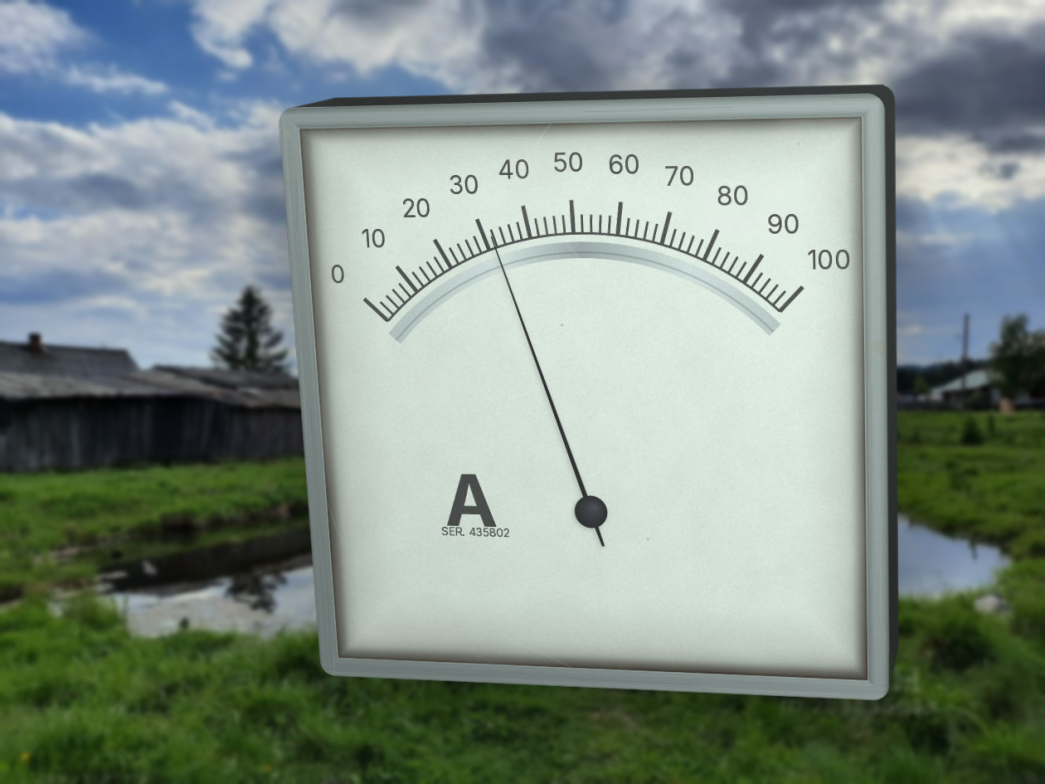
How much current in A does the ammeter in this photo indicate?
32 A
